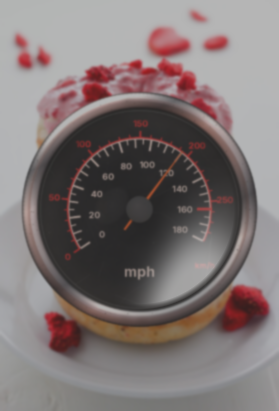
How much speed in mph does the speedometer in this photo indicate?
120 mph
